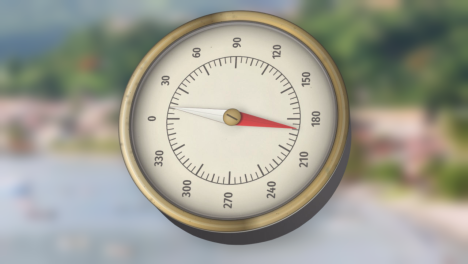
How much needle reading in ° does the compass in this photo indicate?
190 °
